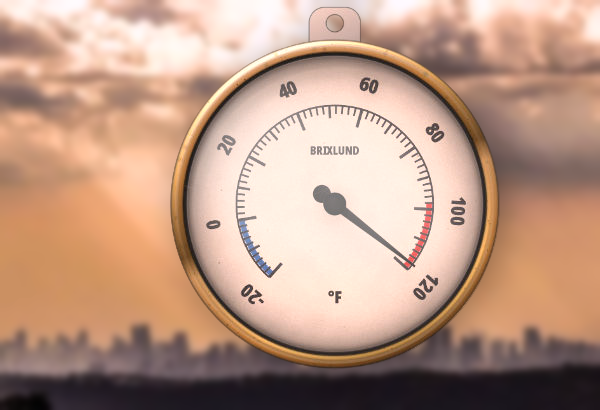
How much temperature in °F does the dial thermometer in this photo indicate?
118 °F
